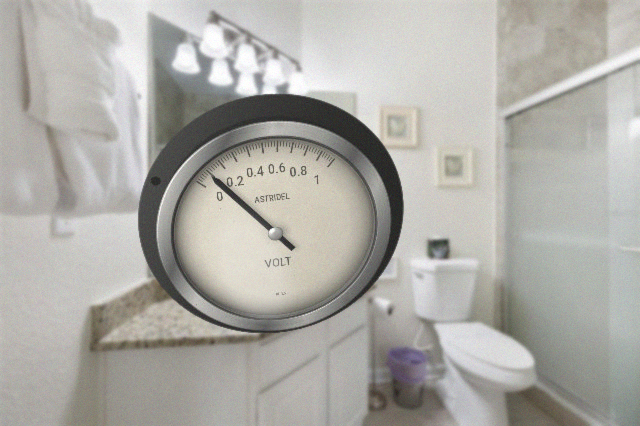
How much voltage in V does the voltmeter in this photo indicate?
0.1 V
